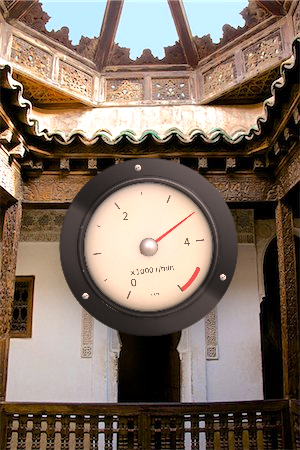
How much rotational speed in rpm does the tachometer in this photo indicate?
3500 rpm
